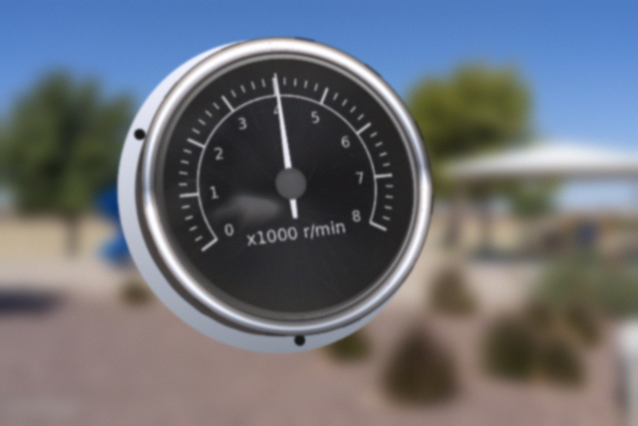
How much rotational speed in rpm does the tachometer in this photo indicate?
4000 rpm
